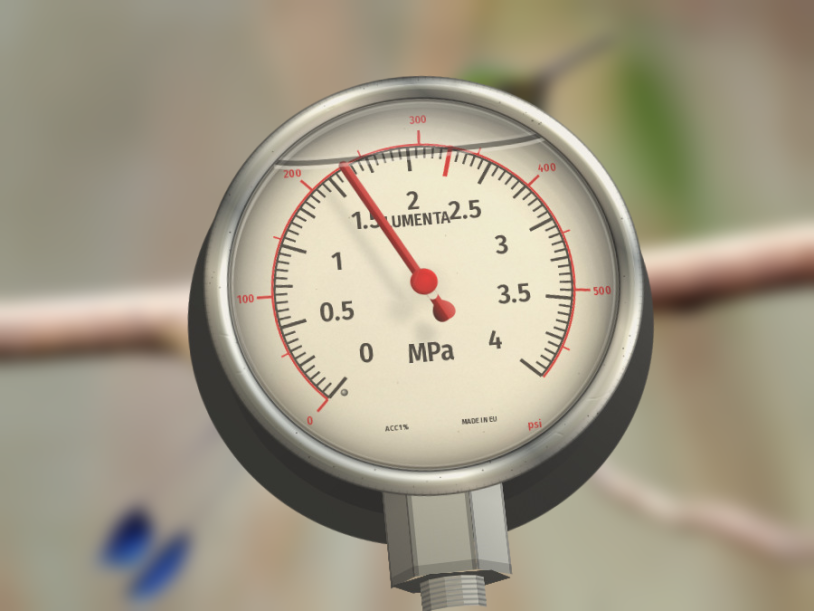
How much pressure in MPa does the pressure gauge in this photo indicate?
1.6 MPa
